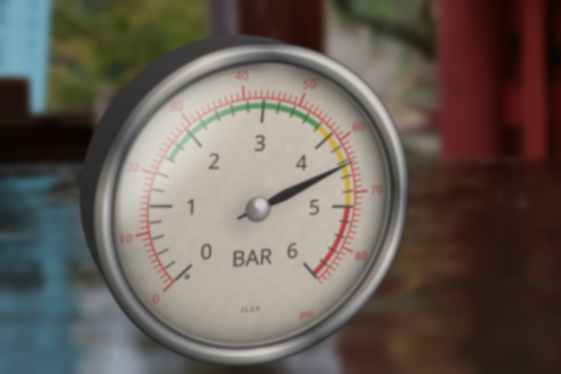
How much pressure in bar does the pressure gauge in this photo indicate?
4.4 bar
